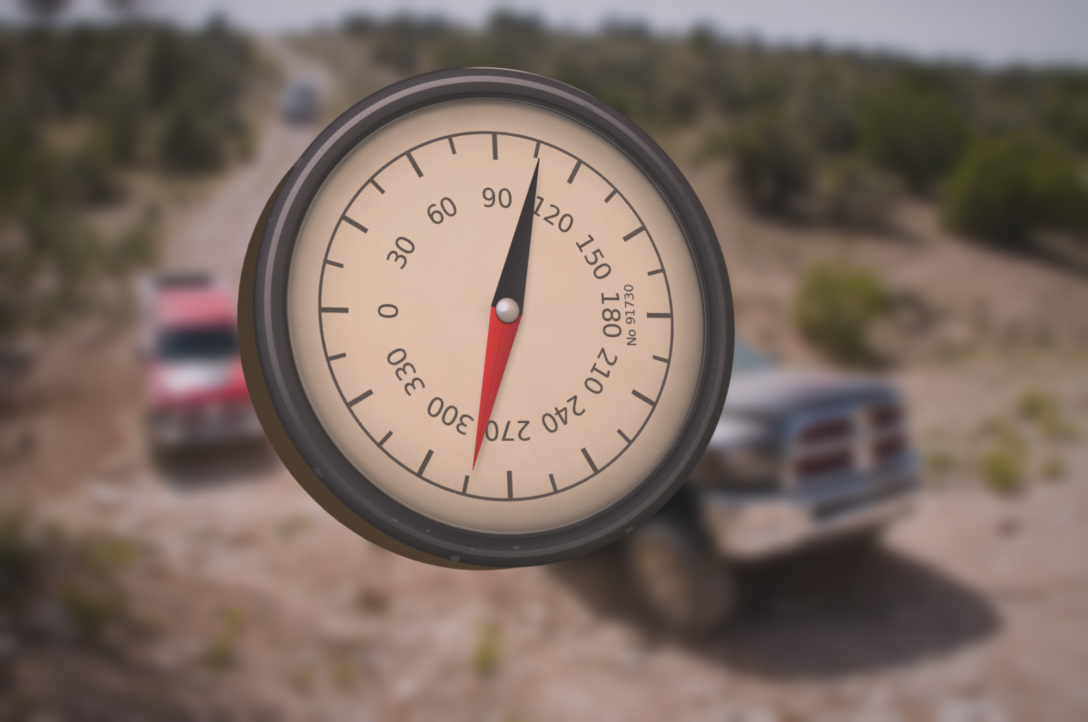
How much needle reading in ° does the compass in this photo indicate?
285 °
